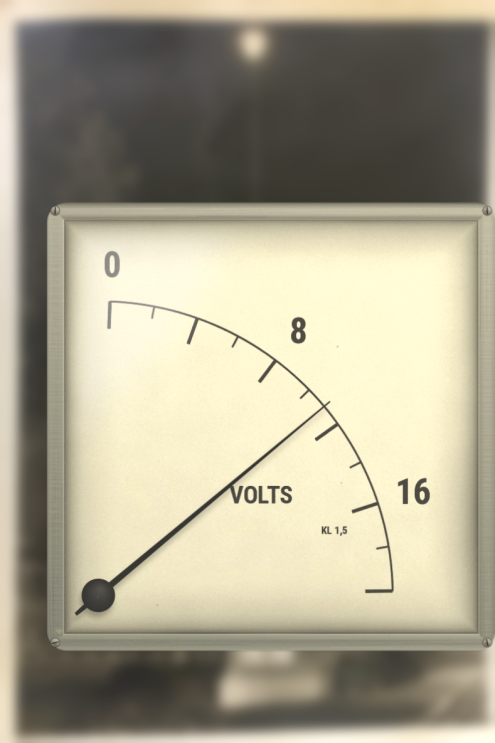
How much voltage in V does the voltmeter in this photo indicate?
11 V
